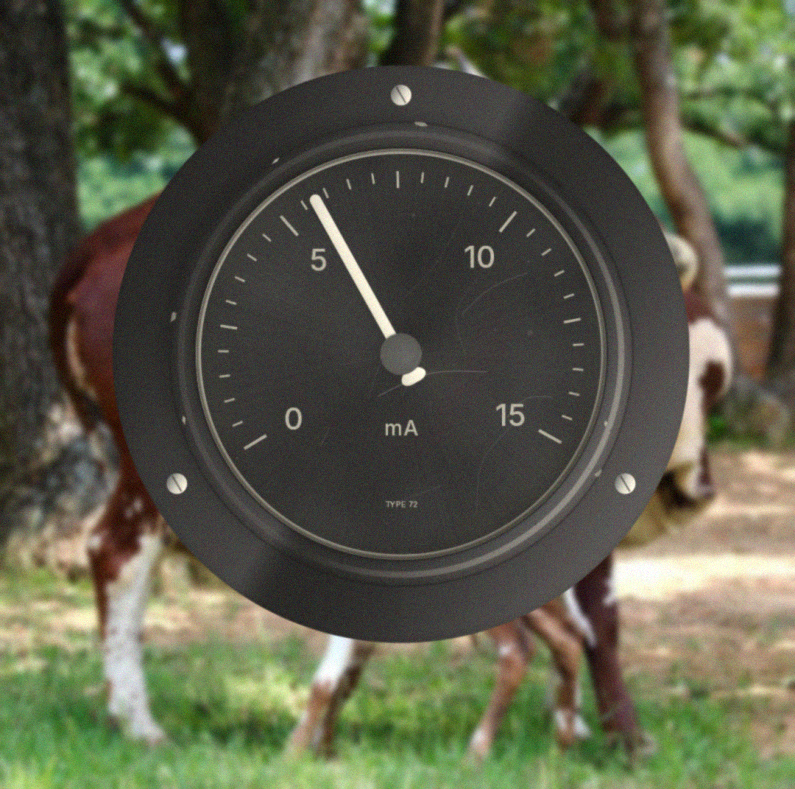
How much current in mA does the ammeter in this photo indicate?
5.75 mA
